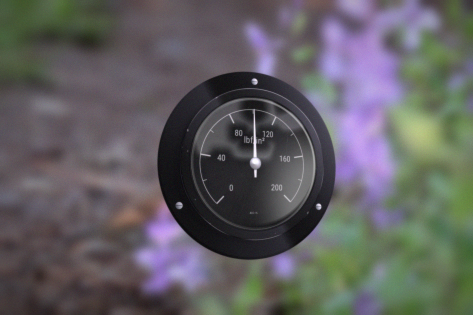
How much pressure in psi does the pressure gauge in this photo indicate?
100 psi
